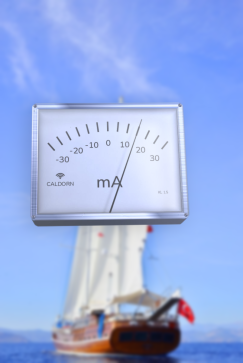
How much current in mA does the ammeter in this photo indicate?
15 mA
